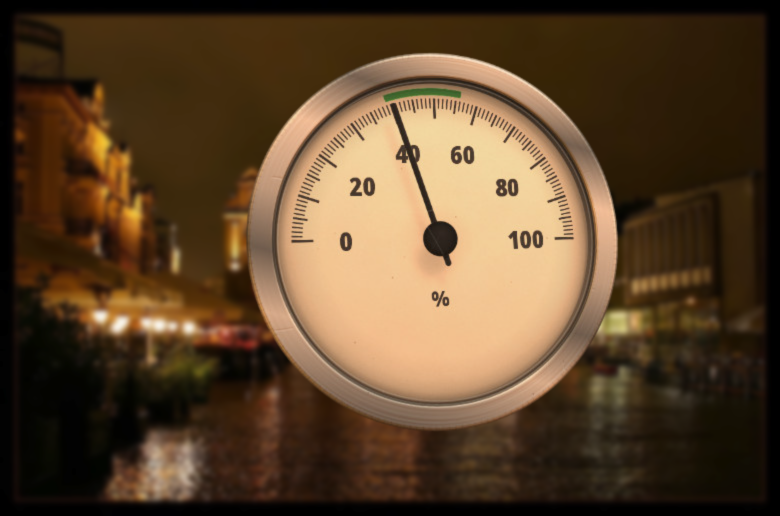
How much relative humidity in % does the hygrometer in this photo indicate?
40 %
